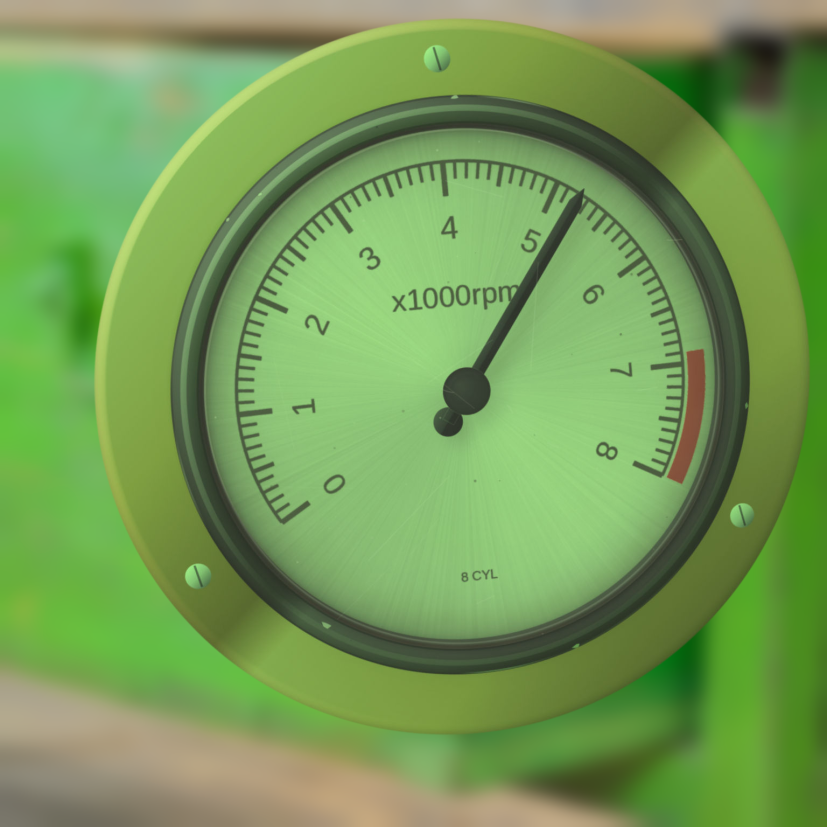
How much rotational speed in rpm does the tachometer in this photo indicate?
5200 rpm
